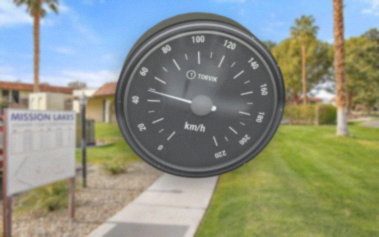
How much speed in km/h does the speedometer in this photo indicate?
50 km/h
